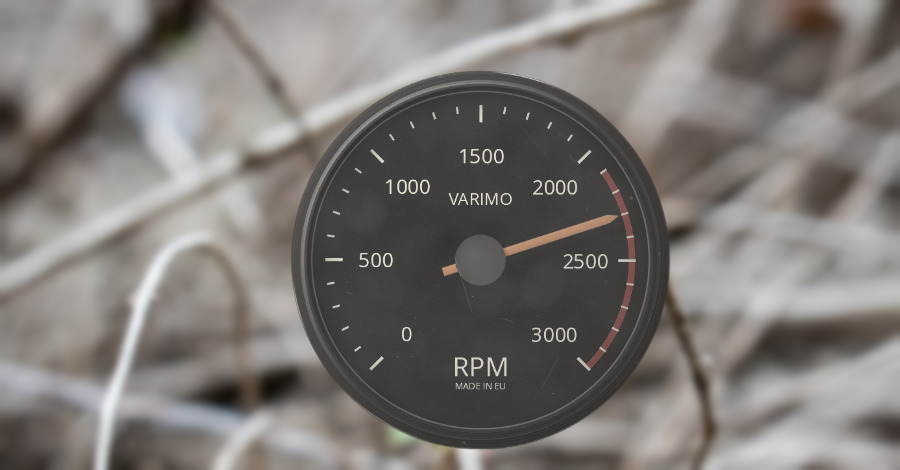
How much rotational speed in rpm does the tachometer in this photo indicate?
2300 rpm
